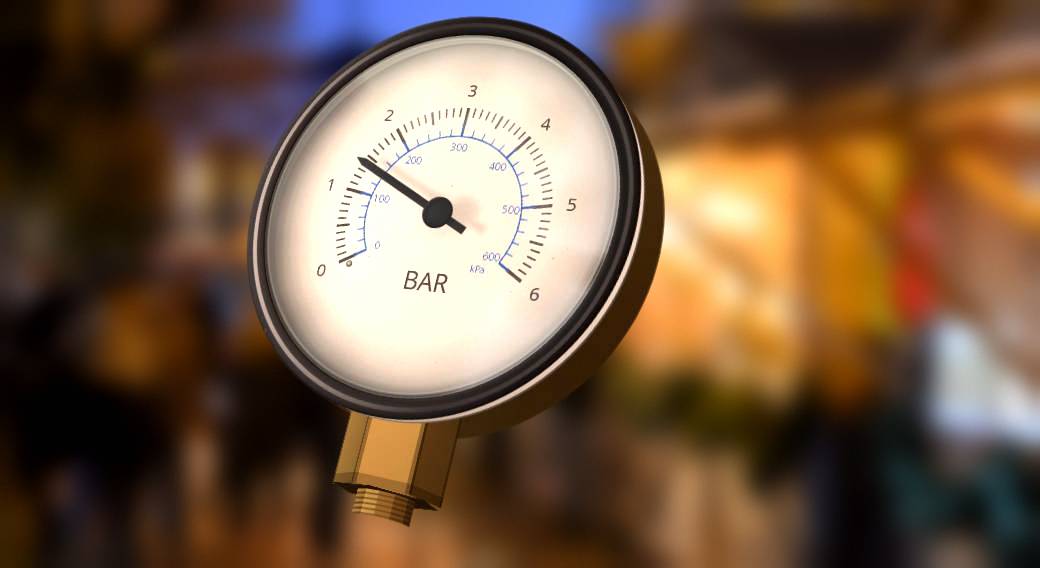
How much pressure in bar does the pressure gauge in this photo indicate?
1.4 bar
